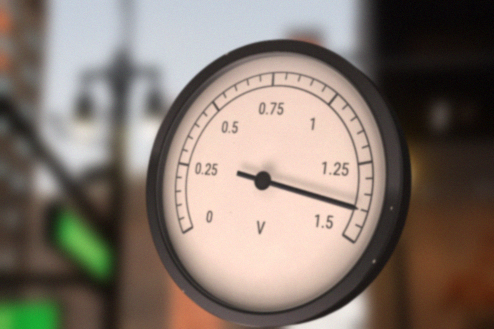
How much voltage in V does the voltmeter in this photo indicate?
1.4 V
